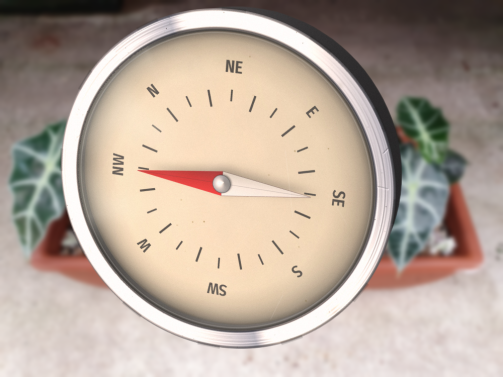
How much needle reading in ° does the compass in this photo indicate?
315 °
